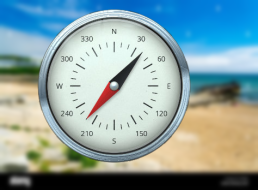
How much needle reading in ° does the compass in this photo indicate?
220 °
